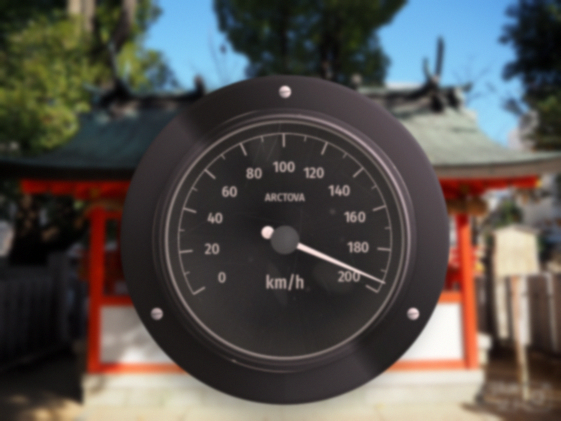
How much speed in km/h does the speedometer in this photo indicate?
195 km/h
